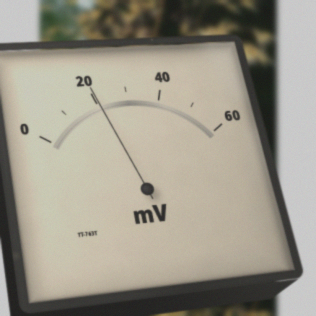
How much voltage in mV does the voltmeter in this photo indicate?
20 mV
